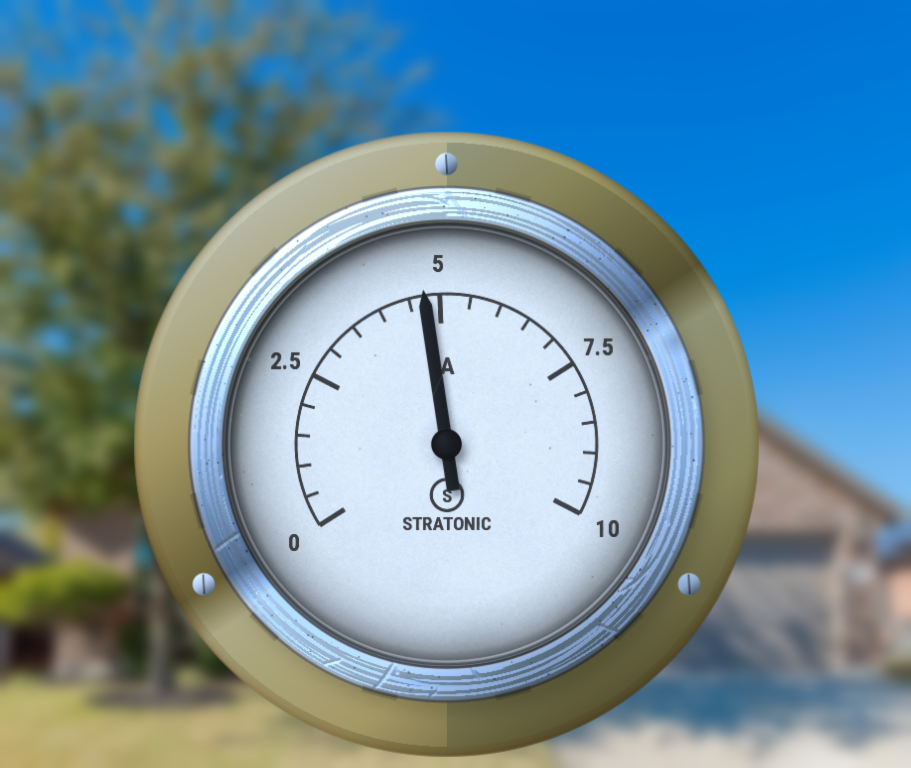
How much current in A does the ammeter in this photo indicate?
4.75 A
